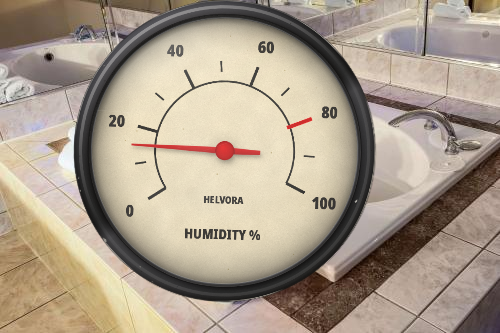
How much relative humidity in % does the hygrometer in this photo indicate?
15 %
